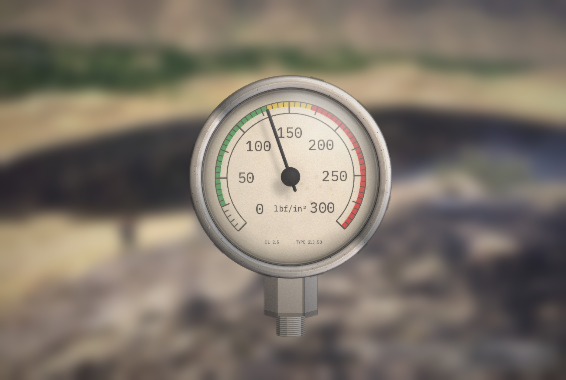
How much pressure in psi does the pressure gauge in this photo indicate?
130 psi
